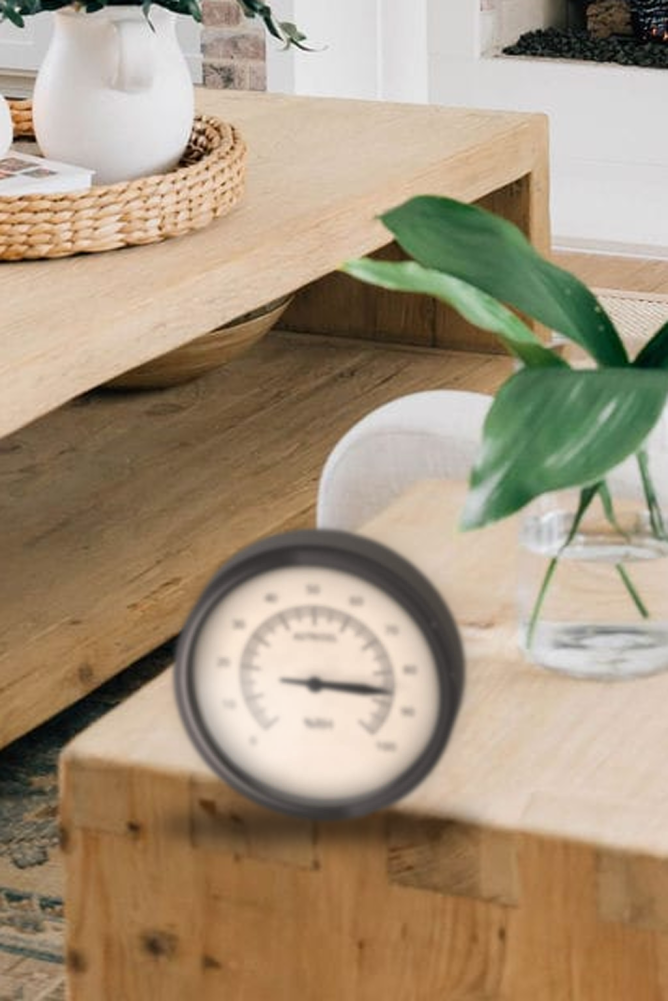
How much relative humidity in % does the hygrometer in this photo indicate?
85 %
